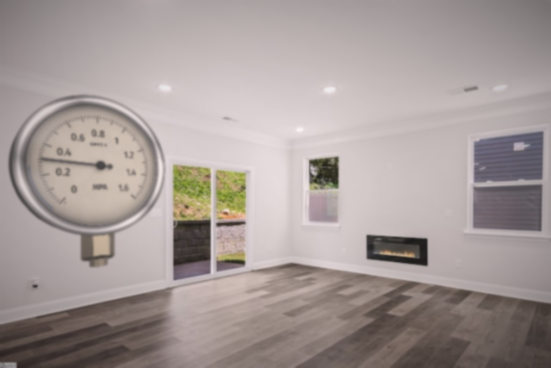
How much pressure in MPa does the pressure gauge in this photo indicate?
0.3 MPa
